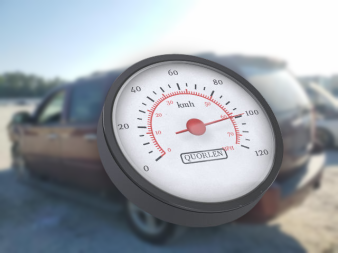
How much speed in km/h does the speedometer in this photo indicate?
100 km/h
